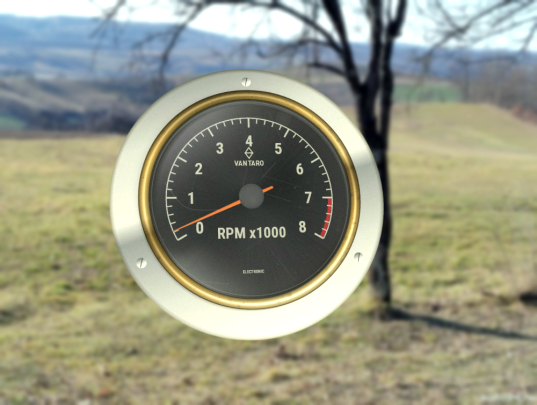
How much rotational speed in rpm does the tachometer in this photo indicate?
200 rpm
